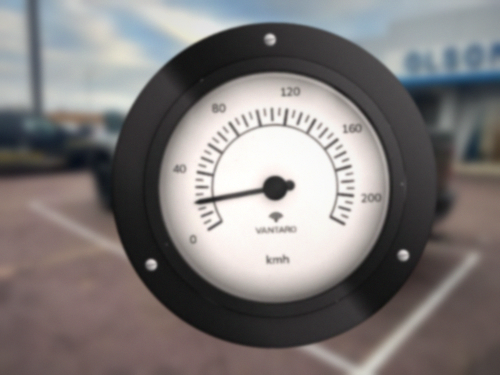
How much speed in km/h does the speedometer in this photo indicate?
20 km/h
